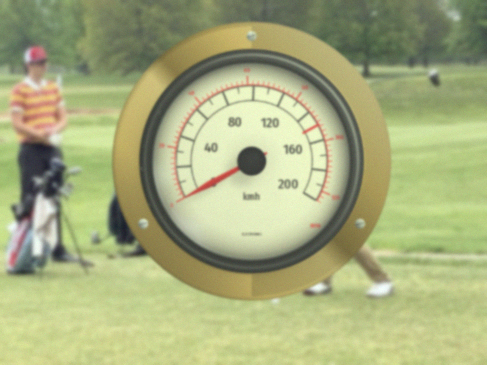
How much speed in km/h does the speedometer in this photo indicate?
0 km/h
